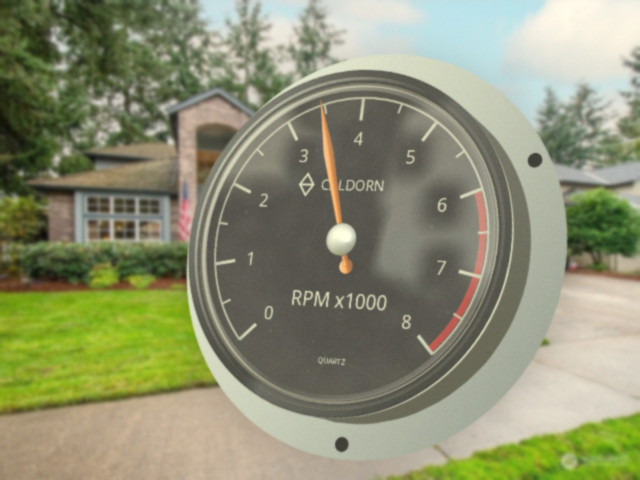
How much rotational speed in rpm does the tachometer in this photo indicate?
3500 rpm
